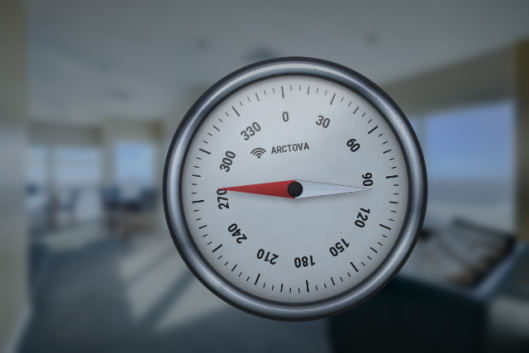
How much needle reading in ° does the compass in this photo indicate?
277.5 °
